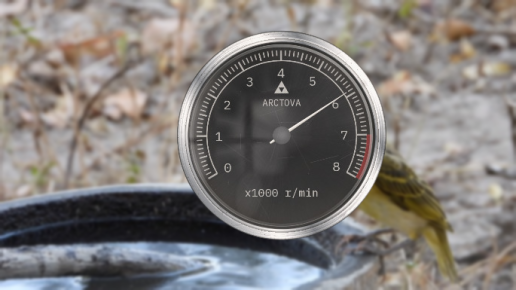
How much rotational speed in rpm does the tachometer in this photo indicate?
5900 rpm
